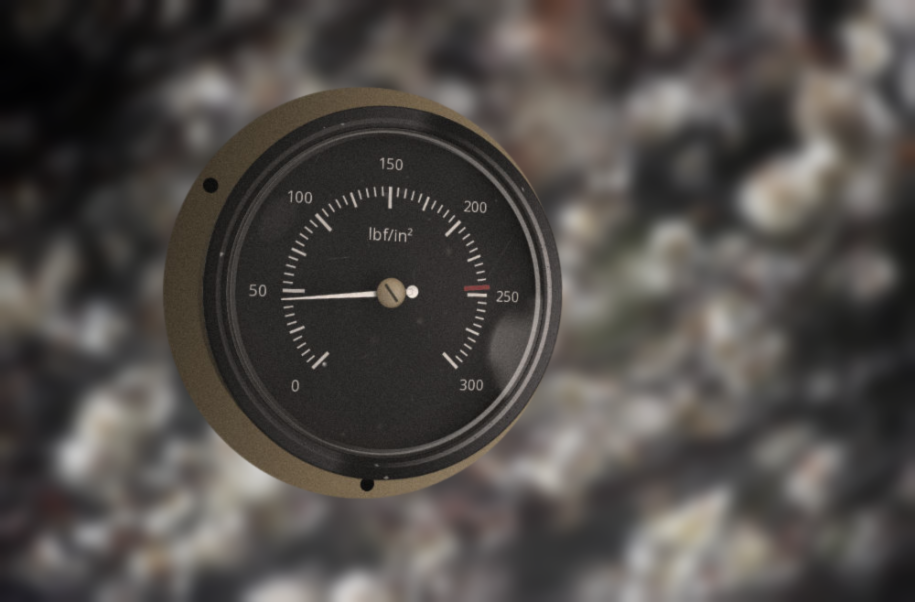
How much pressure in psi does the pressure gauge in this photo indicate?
45 psi
